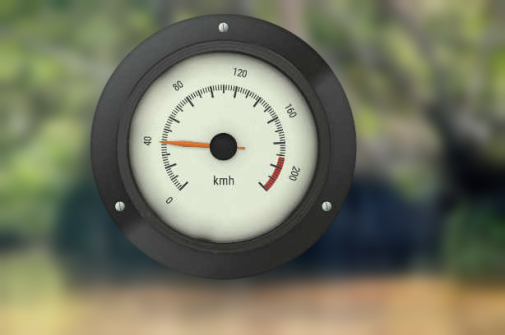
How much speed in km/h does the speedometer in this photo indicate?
40 km/h
